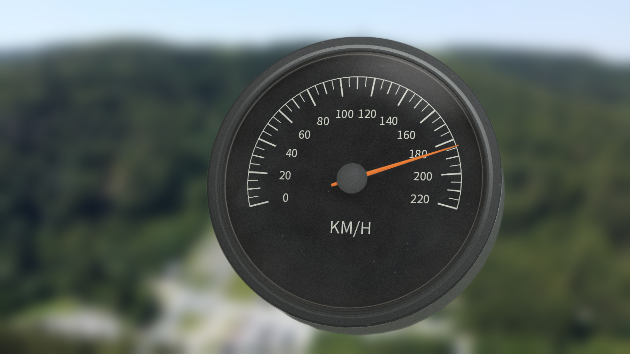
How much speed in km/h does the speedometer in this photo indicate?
185 km/h
